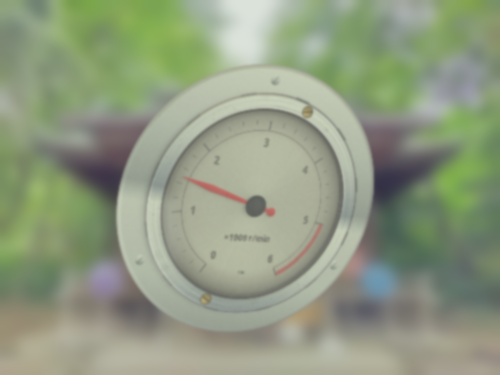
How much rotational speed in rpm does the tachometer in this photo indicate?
1500 rpm
